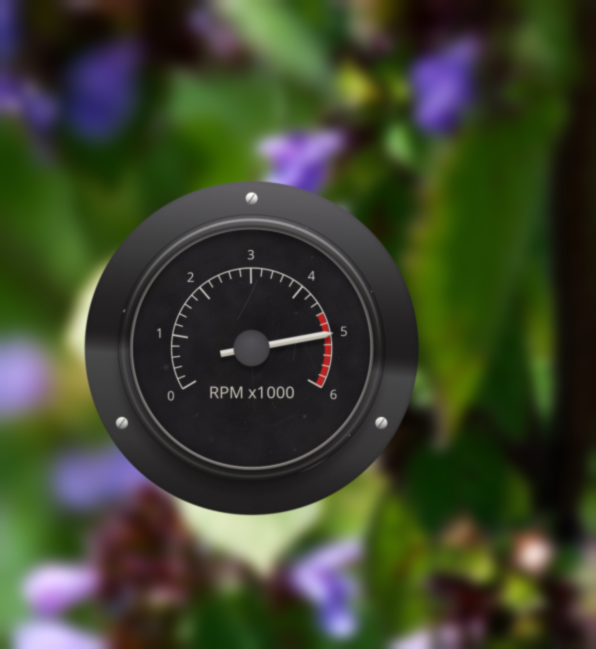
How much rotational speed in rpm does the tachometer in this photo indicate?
5000 rpm
